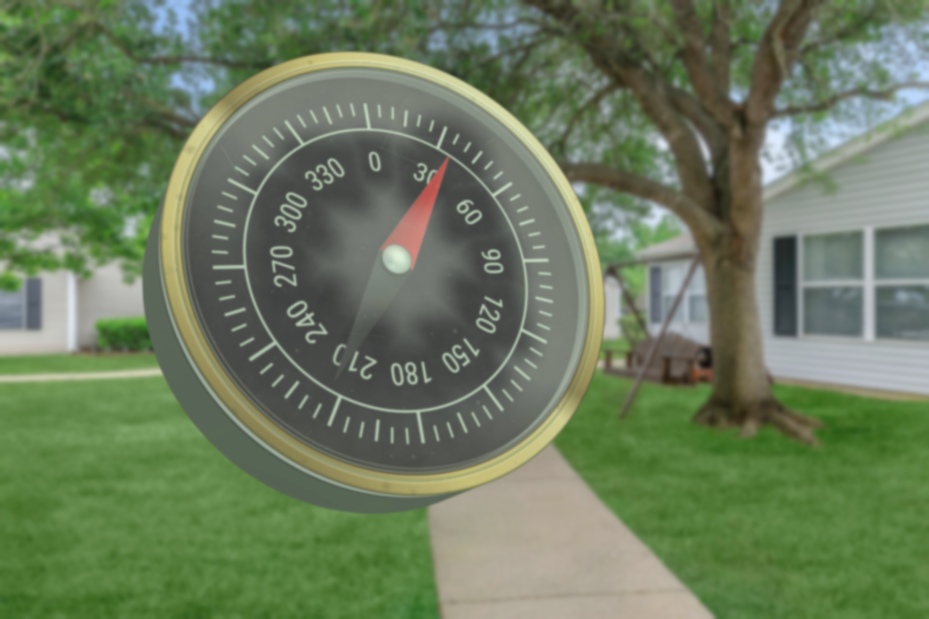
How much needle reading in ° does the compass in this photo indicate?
35 °
